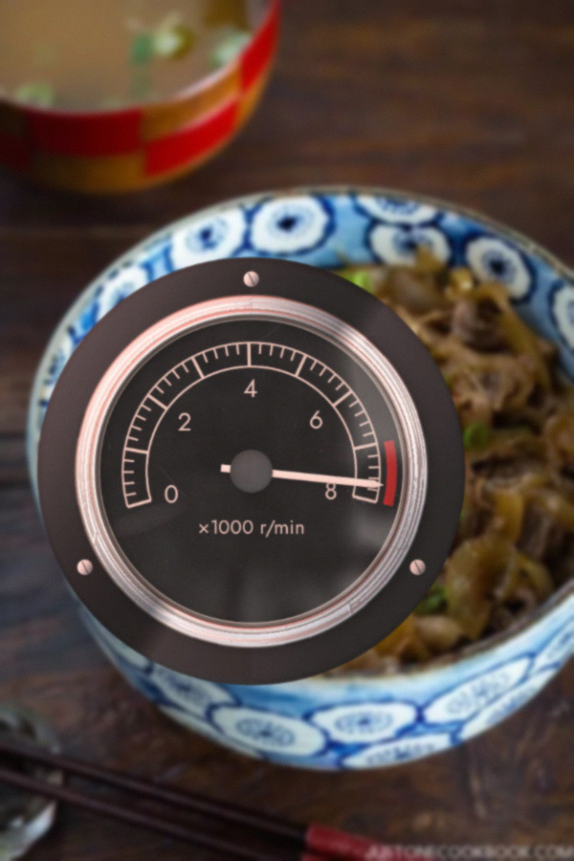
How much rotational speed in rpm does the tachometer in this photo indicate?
7700 rpm
